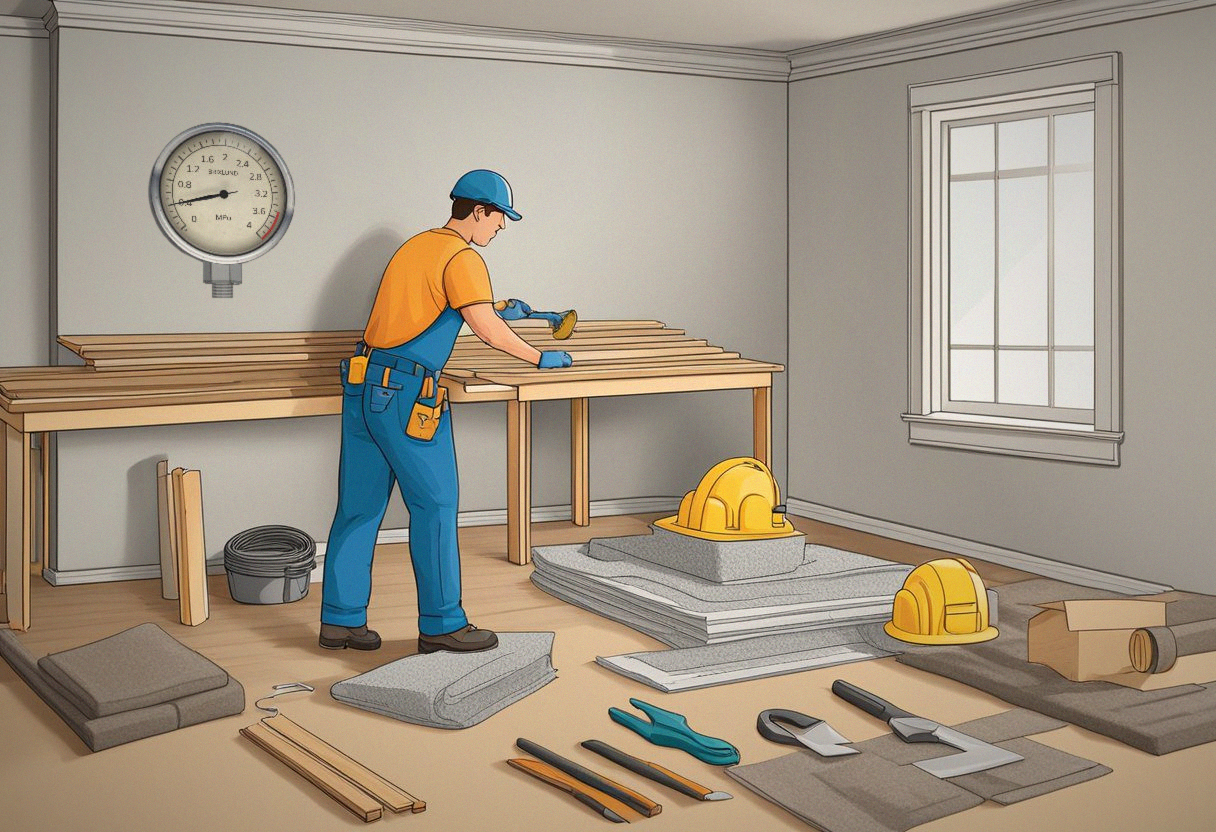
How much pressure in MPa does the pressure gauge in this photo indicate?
0.4 MPa
